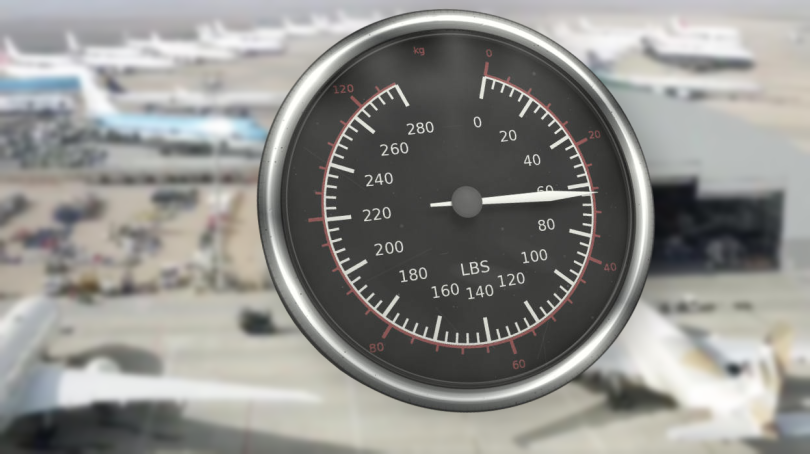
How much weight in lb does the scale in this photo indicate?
64 lb
